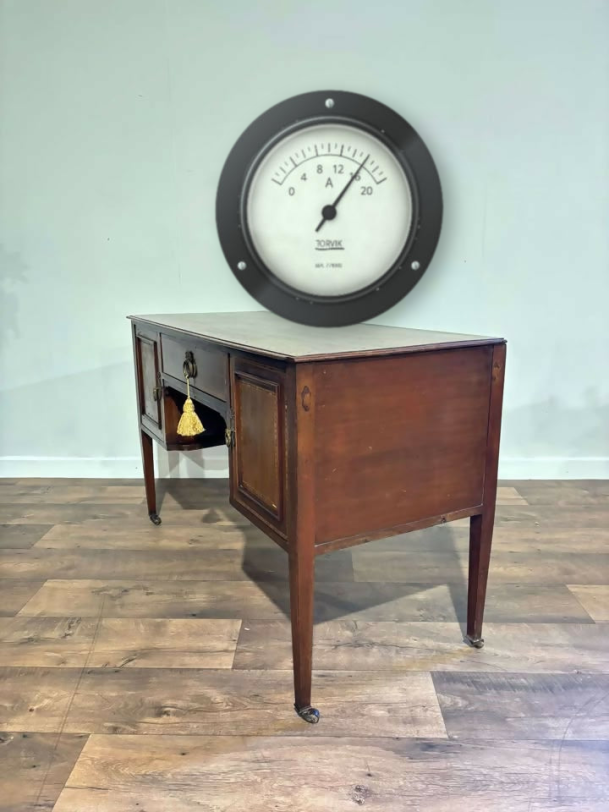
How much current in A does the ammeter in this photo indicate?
16 A
